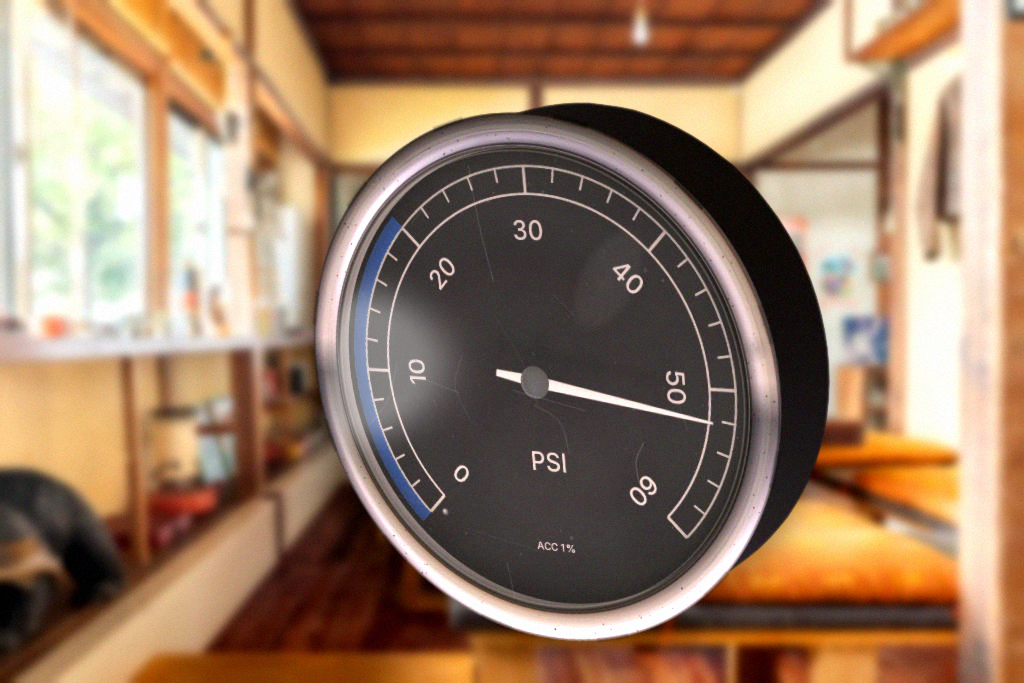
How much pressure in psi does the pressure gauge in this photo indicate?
52 psi
